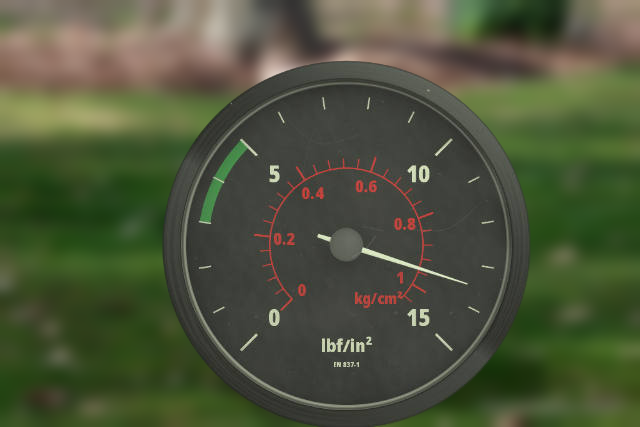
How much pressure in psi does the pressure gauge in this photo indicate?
13.5 psi
